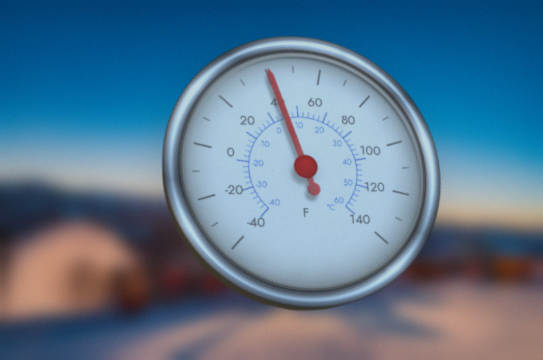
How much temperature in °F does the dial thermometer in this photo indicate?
40 °F
